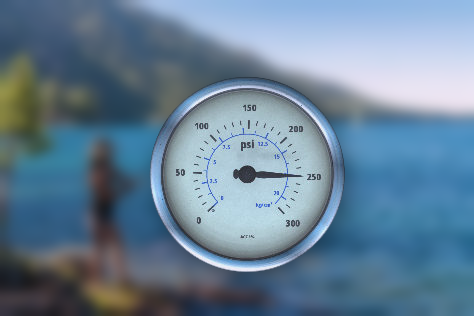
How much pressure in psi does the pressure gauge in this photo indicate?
250 psi
